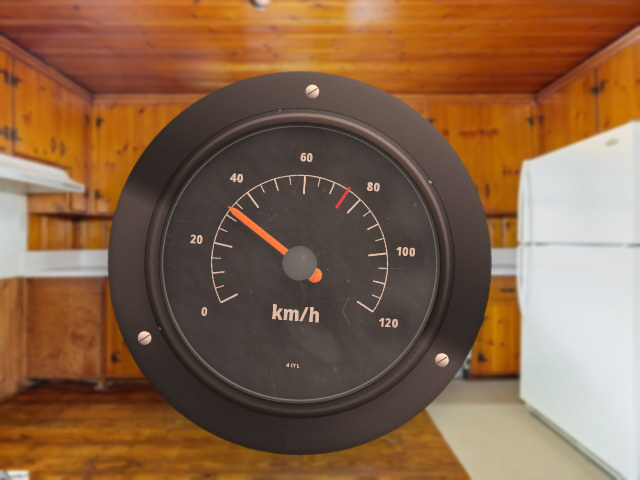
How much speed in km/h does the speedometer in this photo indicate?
32.5 km/h
